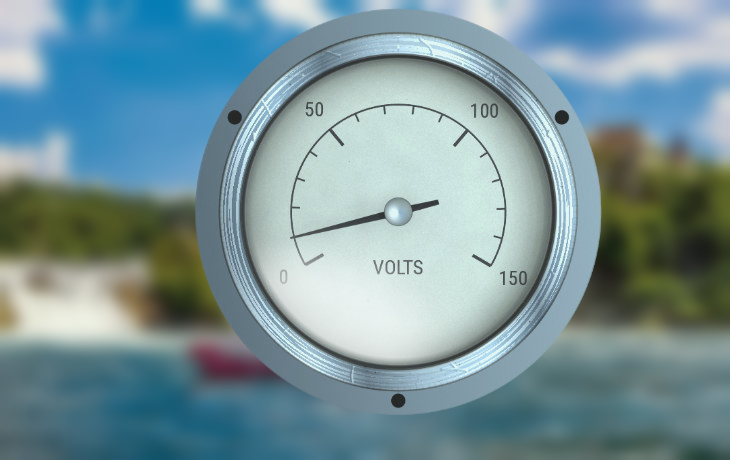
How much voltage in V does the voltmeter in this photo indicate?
10 V
